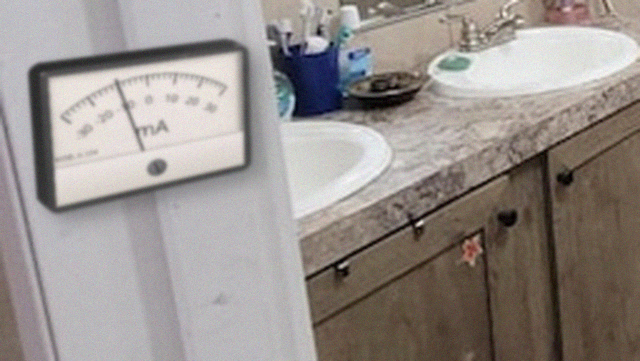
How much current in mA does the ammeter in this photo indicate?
-10 mA
